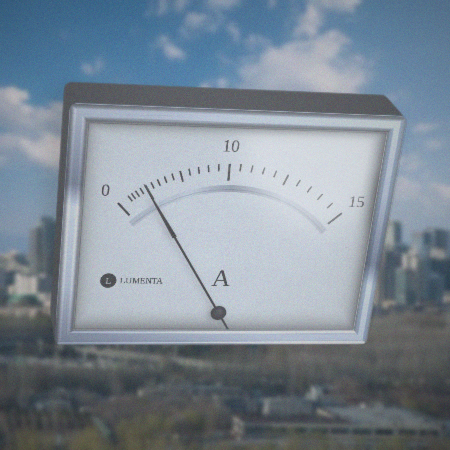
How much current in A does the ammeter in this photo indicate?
5 A
